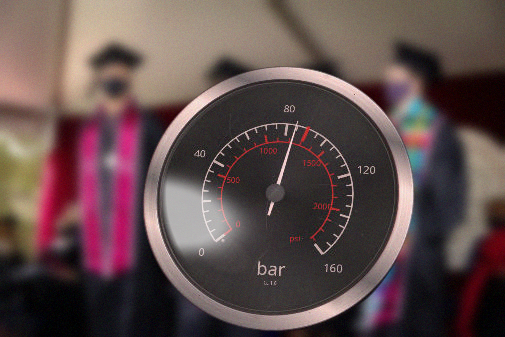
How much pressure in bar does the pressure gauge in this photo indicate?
85 bar
